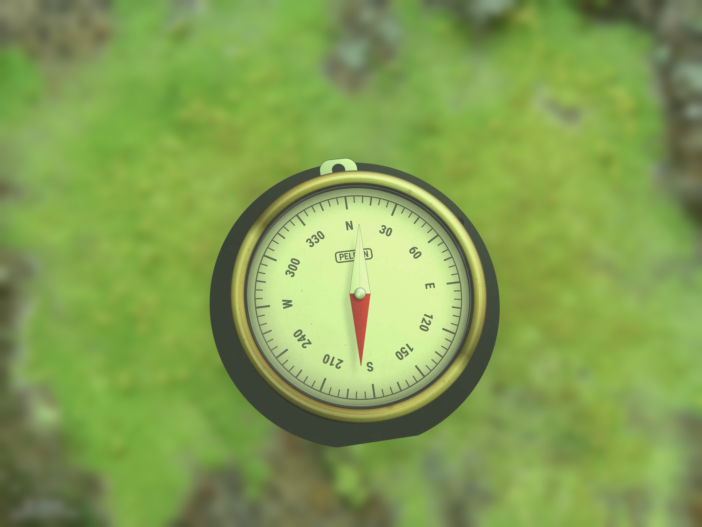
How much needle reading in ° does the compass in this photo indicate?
187.5 °
